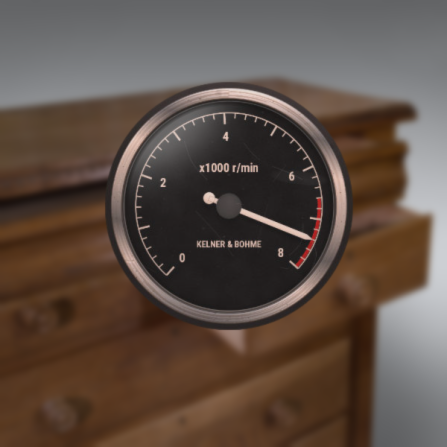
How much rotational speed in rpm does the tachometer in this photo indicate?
7400 rpm
